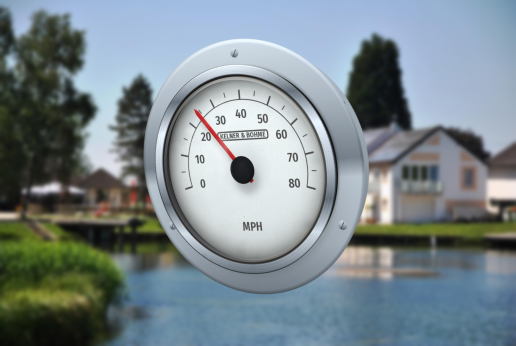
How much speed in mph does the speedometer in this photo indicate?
25 mph
